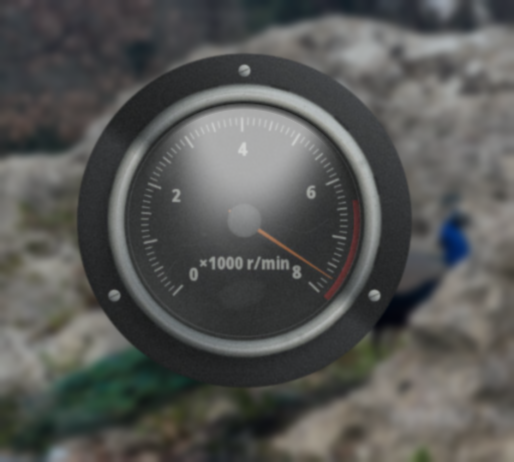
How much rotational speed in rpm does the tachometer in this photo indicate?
7700 rpm
